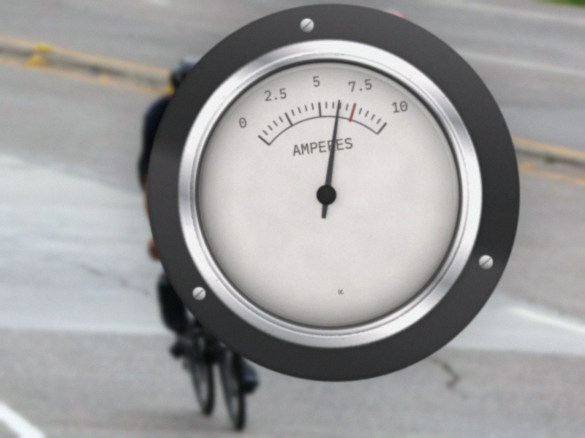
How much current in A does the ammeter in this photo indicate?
6.5 A
